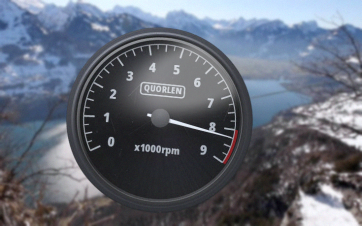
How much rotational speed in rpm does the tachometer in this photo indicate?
8250 rpm
